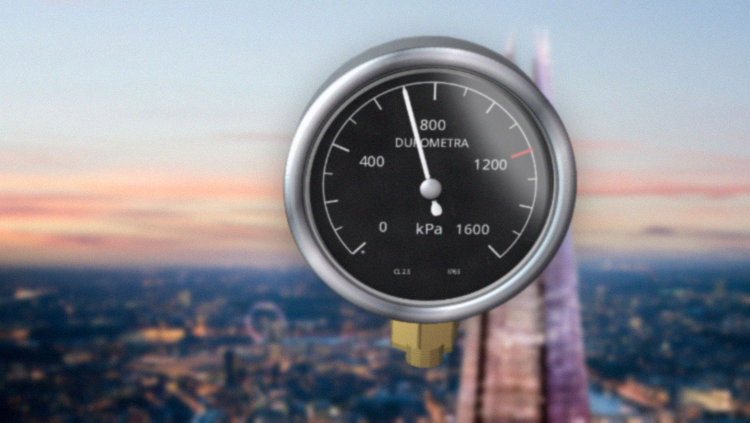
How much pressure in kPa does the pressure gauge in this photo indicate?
700 kPa
